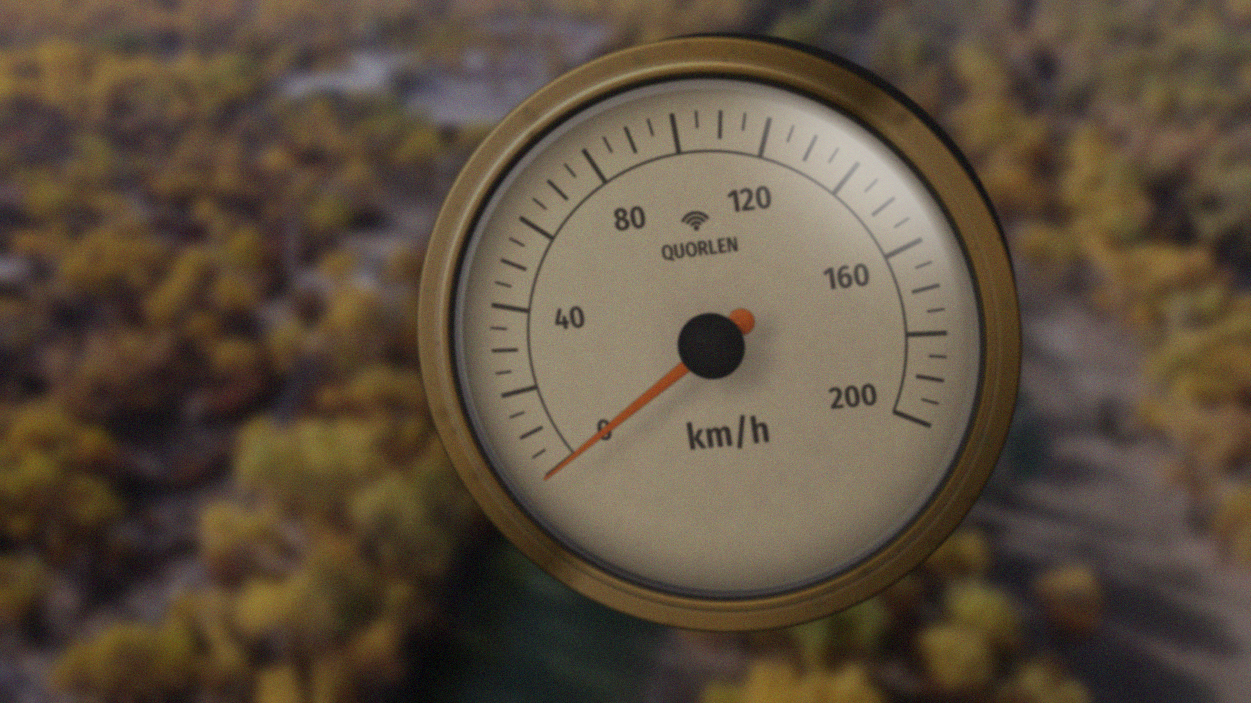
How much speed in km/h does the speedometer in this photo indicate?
0 km/h
